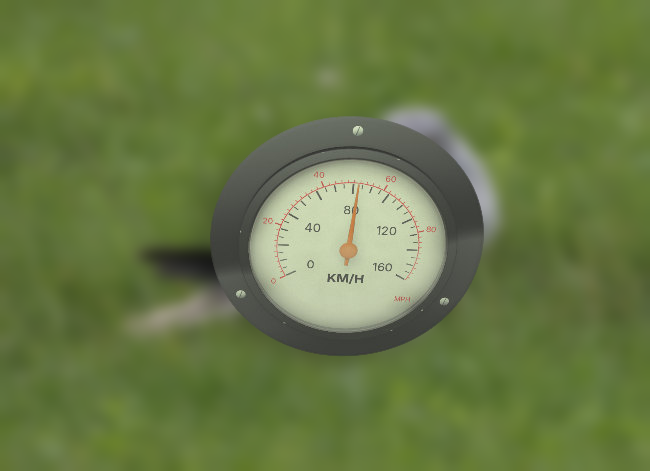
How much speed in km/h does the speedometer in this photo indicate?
82.5 km/h
